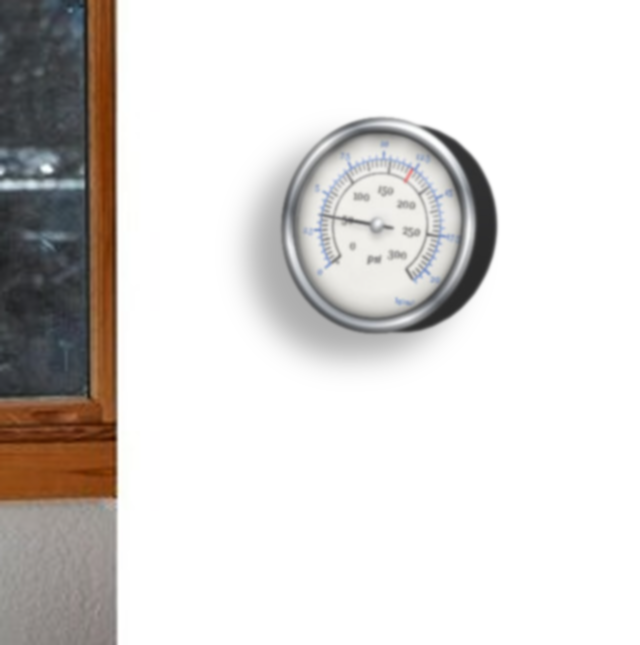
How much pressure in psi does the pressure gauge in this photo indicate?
50 psi
